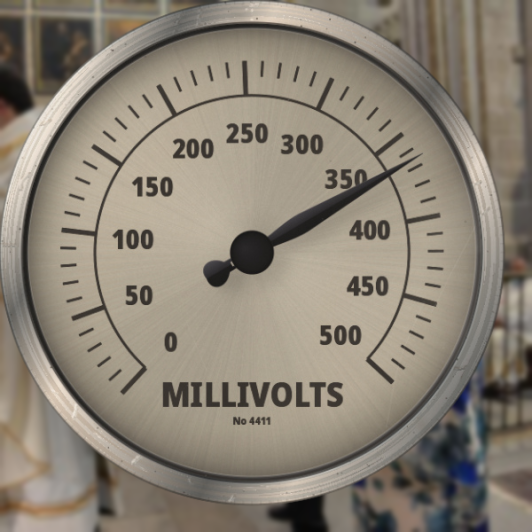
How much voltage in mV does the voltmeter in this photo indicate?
365 mV
